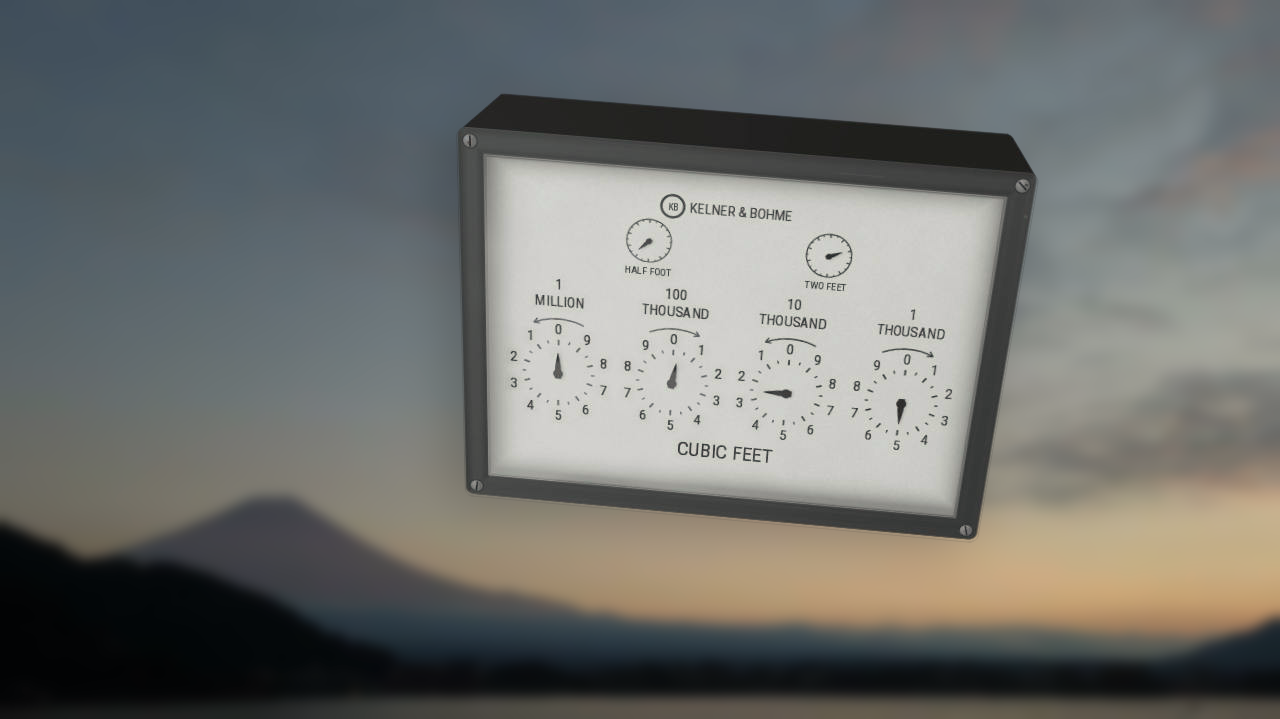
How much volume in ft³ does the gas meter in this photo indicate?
2500 ft³
